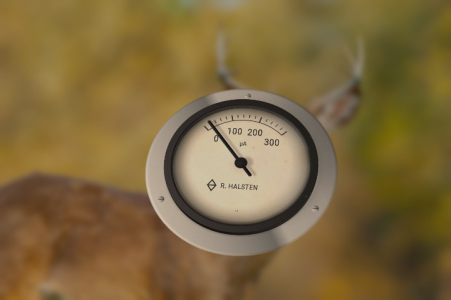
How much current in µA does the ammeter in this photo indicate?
20 µA
